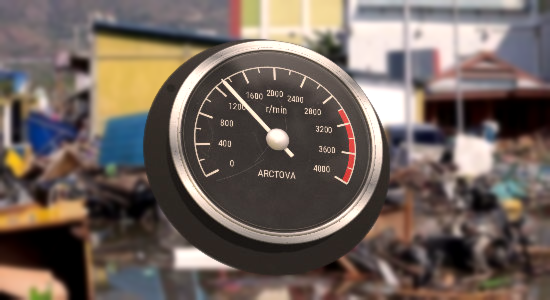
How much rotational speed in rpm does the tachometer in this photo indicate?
1300 rpm
